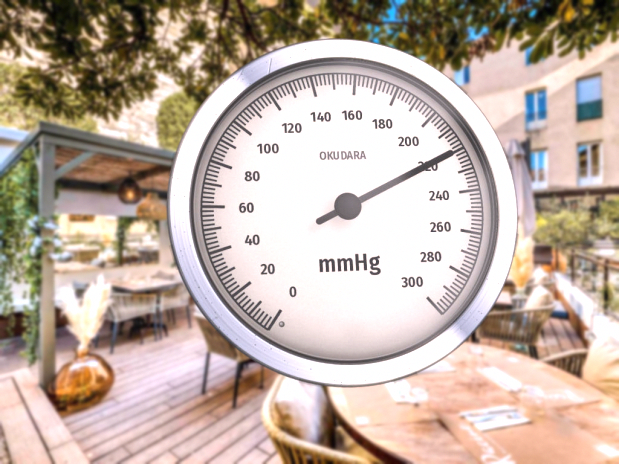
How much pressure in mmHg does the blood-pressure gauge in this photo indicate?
220 mmHg
